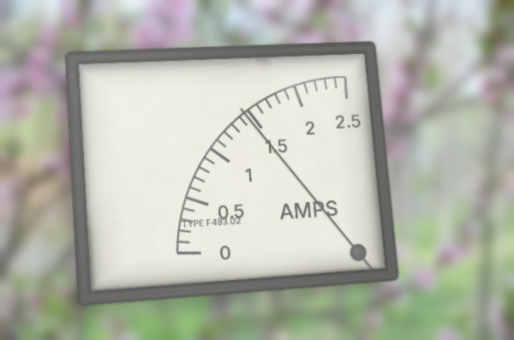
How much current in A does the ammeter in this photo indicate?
1.45 A
